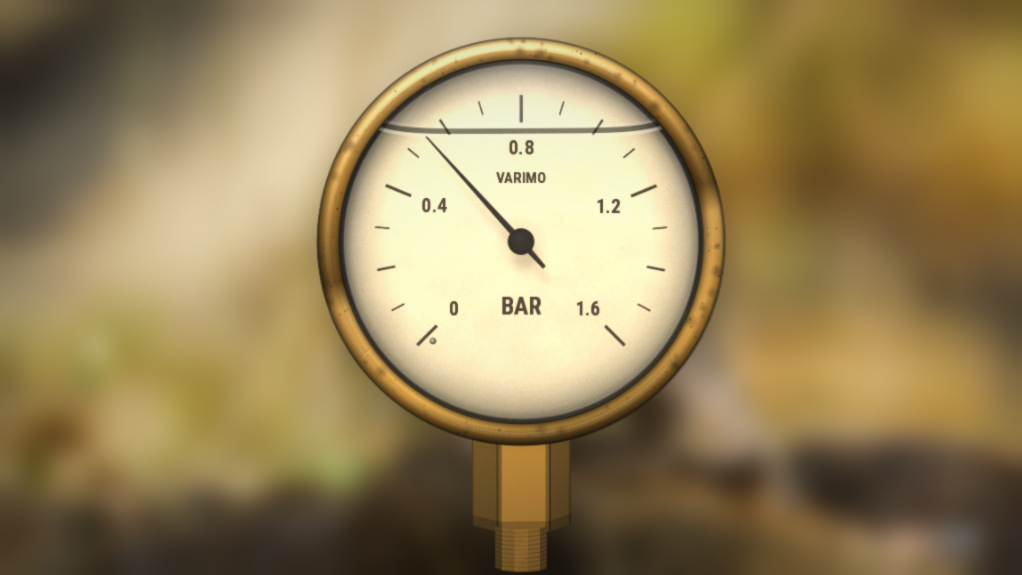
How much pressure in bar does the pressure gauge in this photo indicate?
0.55 bar
